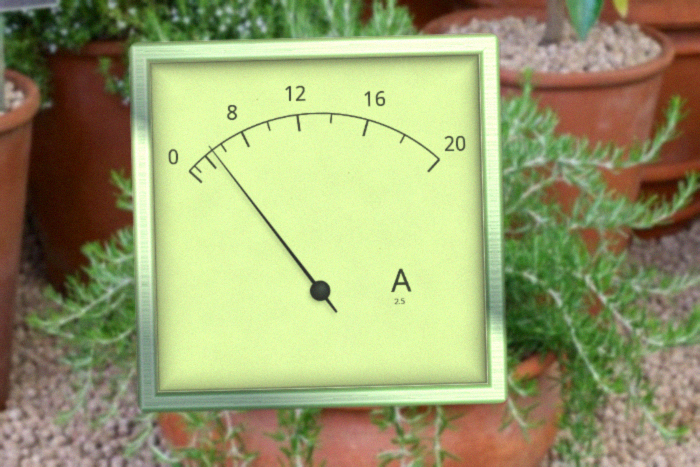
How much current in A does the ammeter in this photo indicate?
5 A
